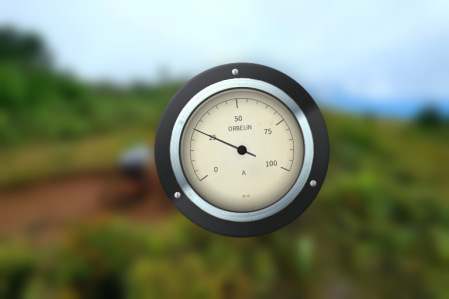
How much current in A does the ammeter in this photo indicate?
25 A
